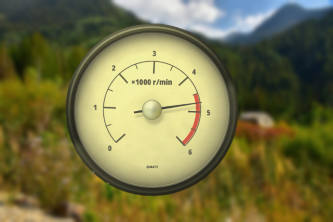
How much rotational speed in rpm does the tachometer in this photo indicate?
4750 rpm
